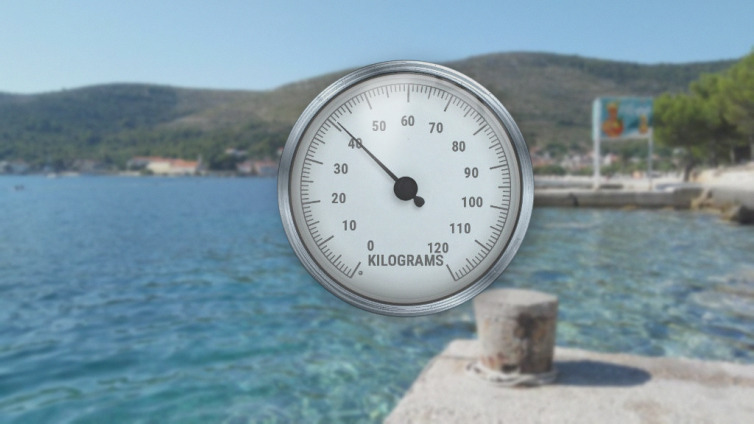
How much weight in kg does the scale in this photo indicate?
41 kg
